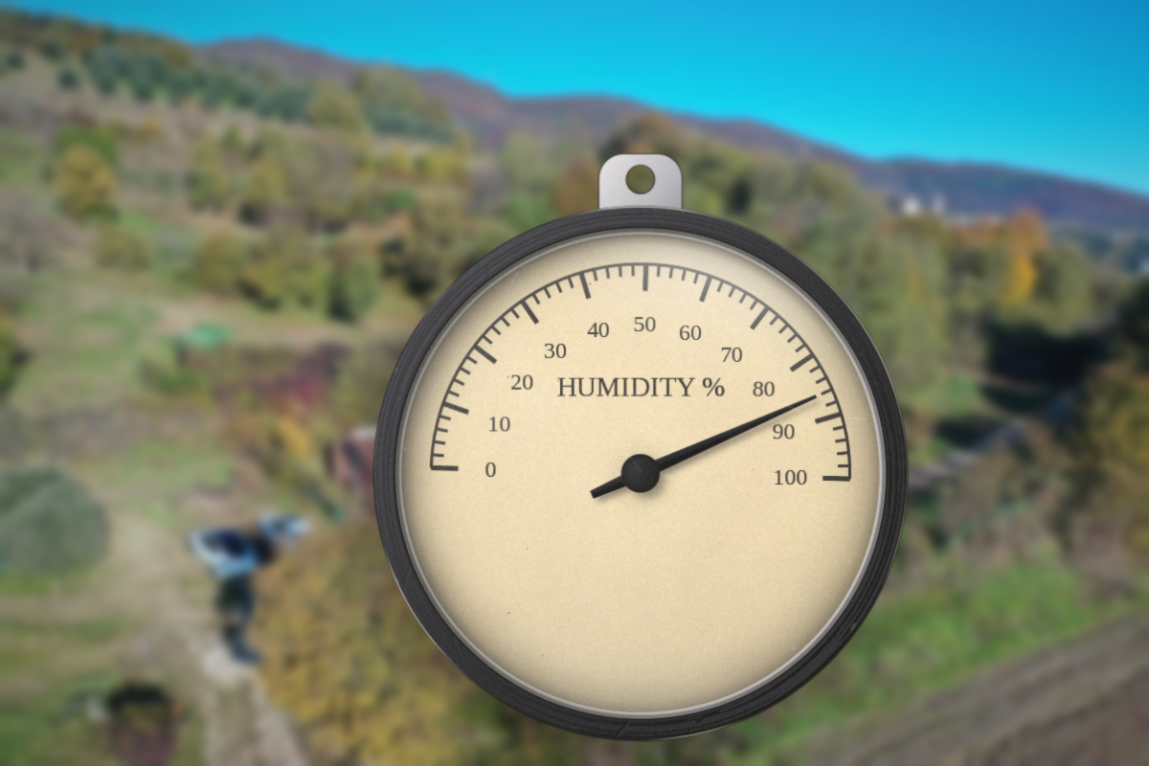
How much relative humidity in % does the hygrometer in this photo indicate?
86 %
